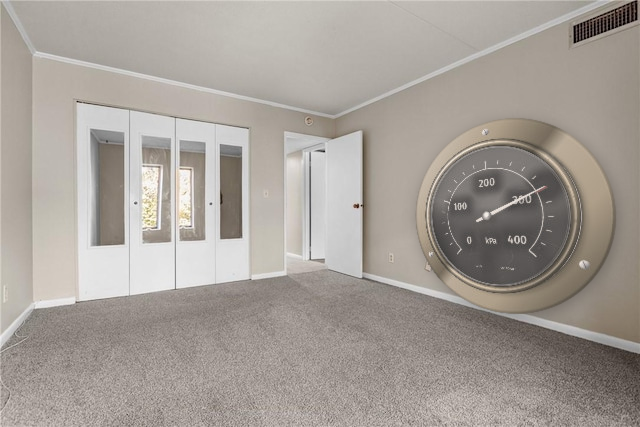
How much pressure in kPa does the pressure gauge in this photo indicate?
300 kPa
